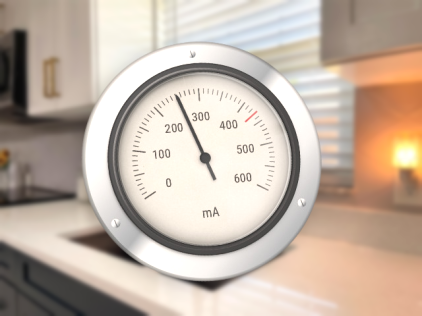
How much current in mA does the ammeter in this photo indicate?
250 mA
